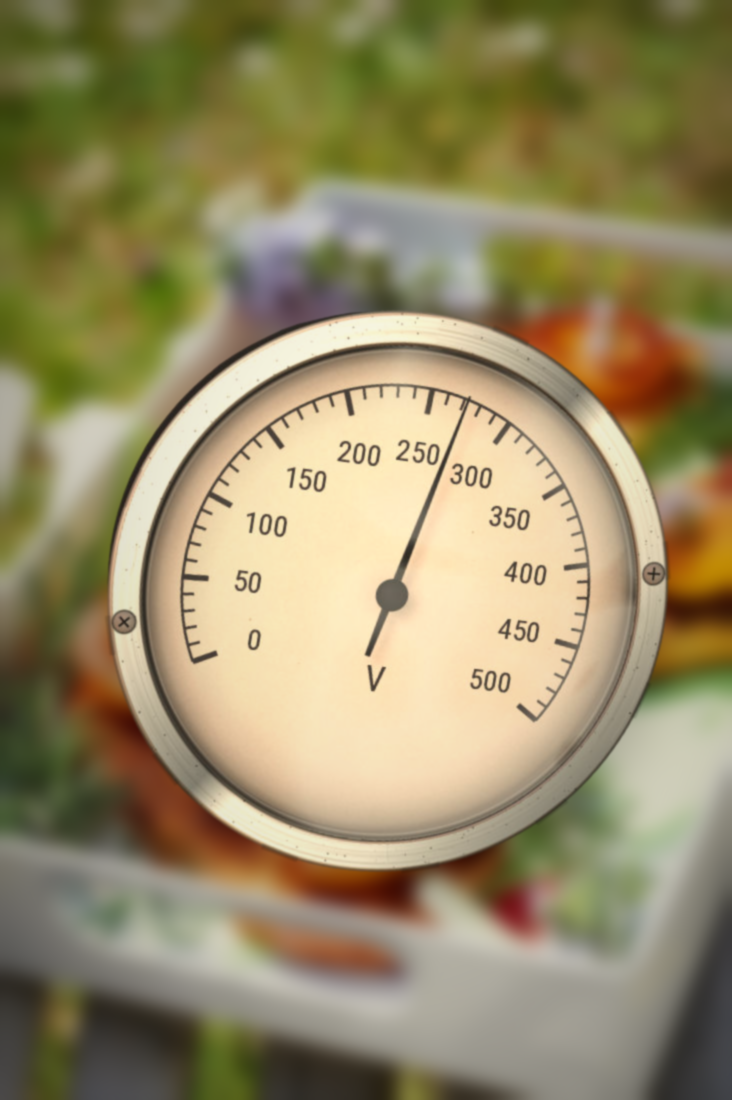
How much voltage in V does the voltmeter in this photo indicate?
270 V
